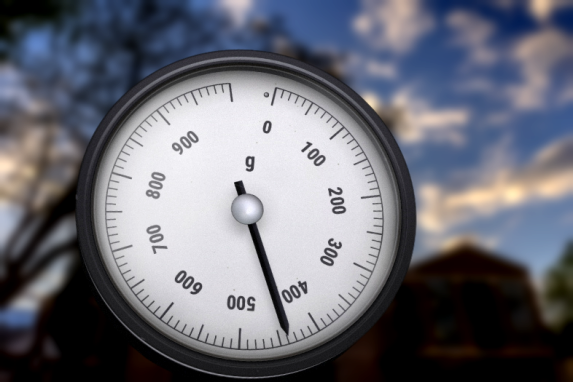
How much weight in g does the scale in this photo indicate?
440 g
